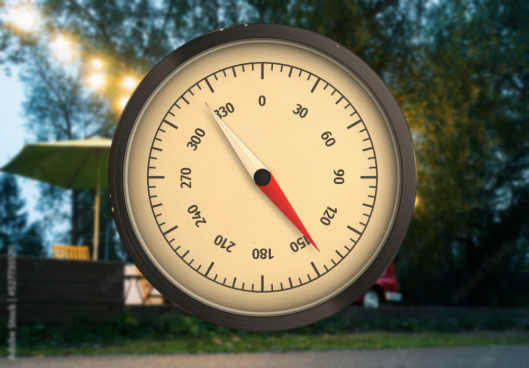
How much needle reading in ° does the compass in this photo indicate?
142.5 °
